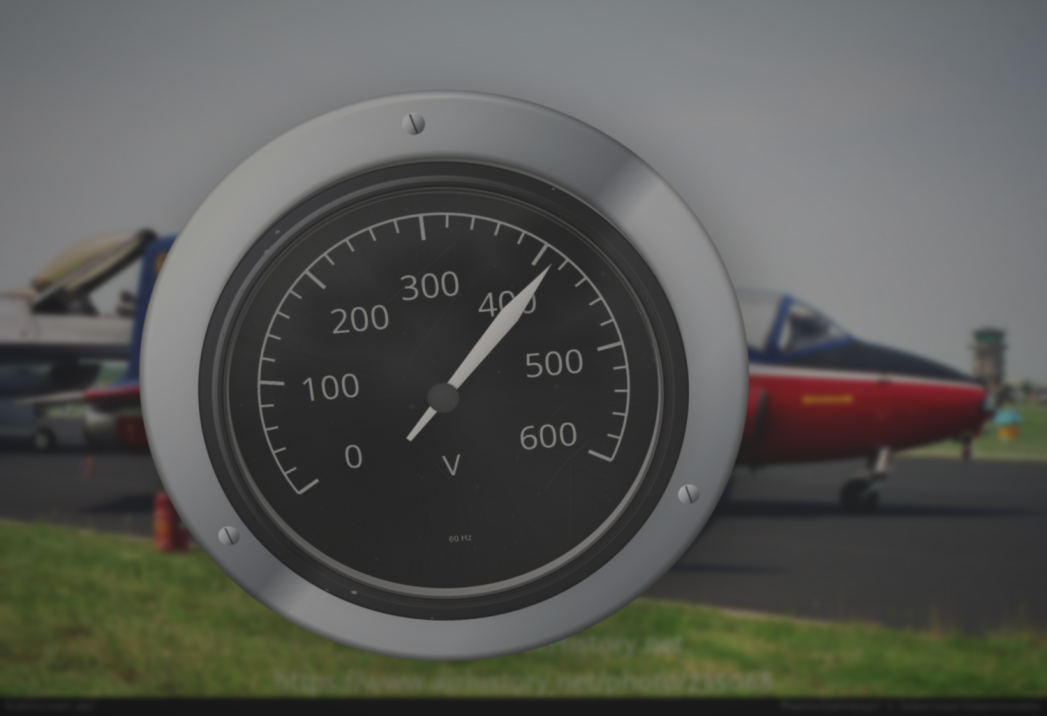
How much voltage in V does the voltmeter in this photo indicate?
410 V
